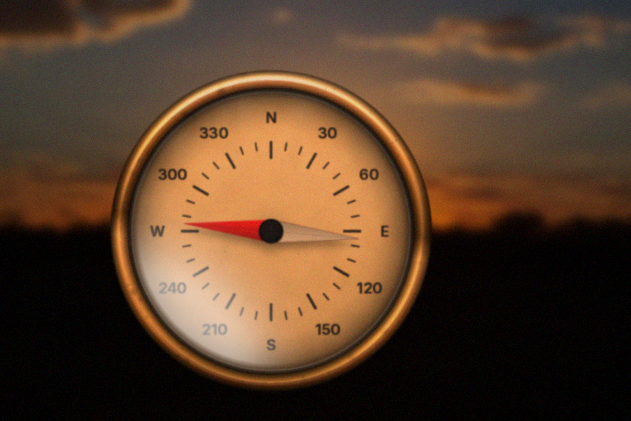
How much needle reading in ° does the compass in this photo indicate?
275 °
